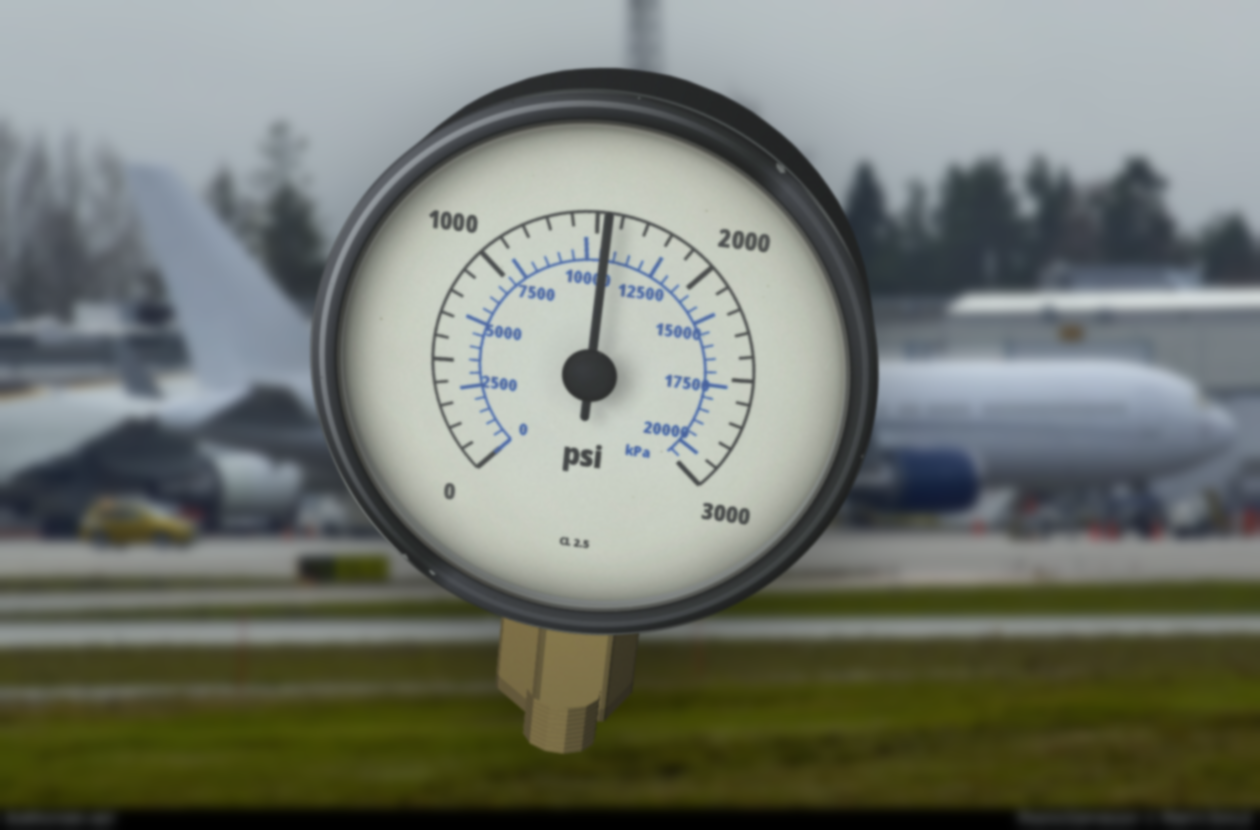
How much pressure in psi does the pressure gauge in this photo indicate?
1550 psi
